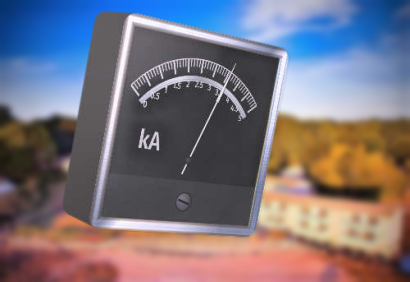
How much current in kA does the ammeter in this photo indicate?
3.5 kA
